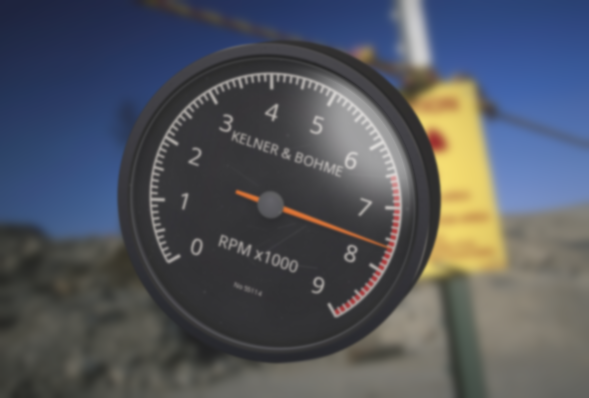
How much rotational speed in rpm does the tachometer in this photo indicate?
7600 rpm
